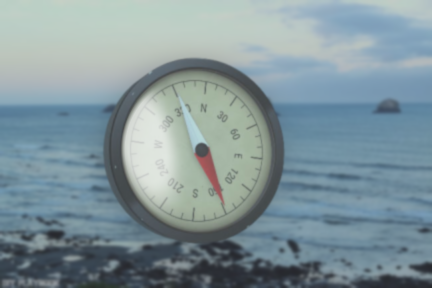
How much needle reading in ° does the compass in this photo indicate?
150 °
